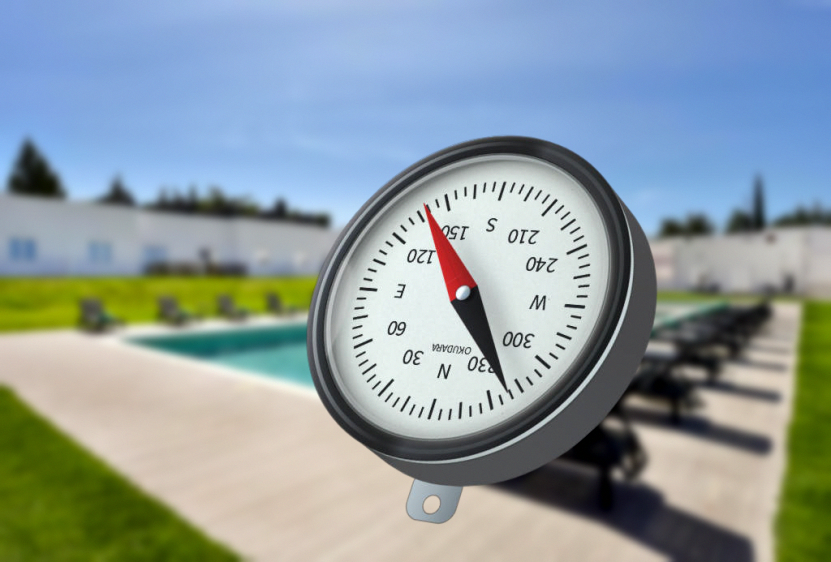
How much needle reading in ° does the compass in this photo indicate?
140 °
